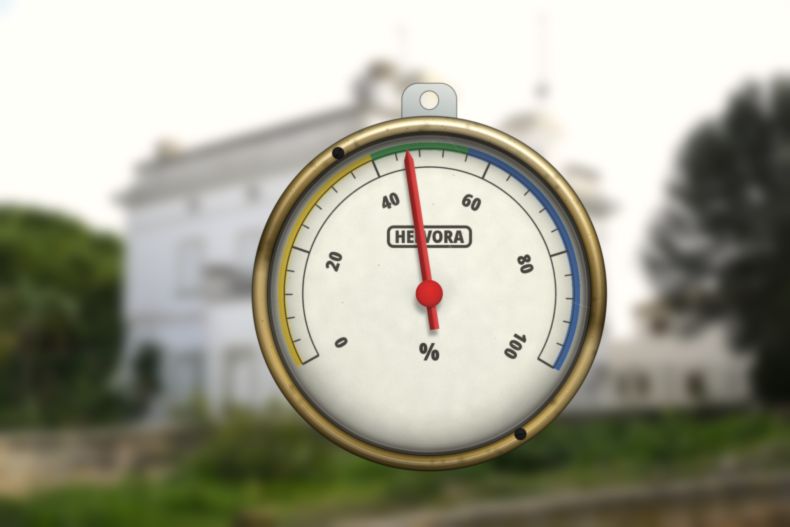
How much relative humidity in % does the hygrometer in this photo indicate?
46 %
